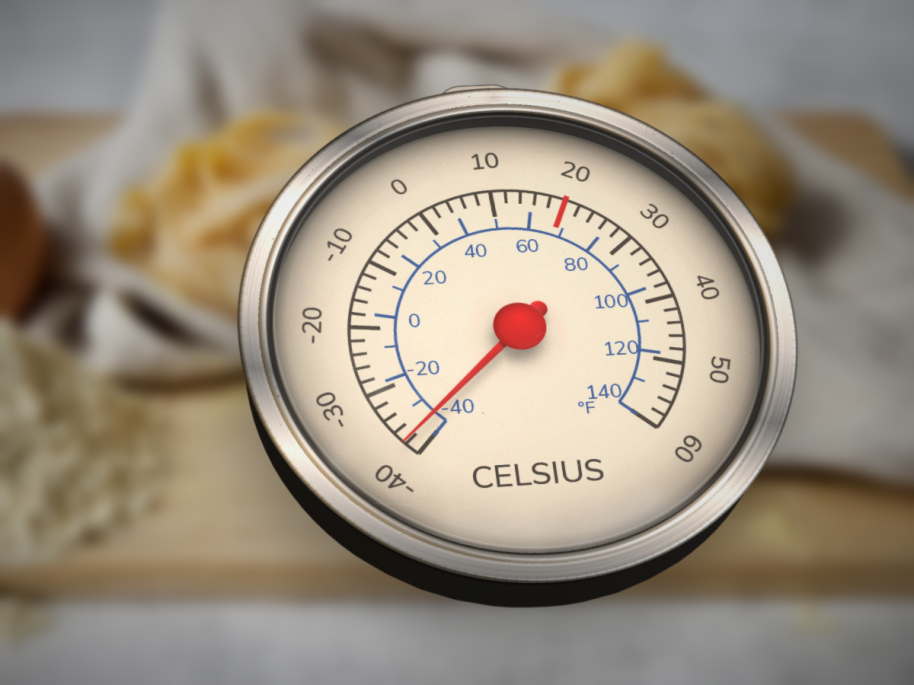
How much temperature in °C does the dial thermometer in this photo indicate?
-38 °C
